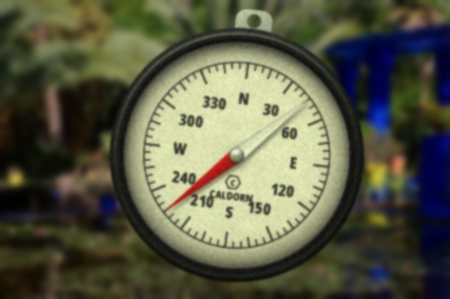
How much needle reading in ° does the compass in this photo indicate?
225 °
